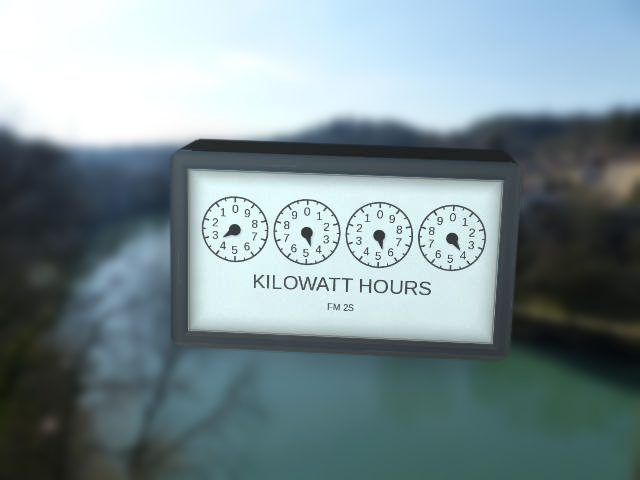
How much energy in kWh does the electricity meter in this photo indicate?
3454 kWh
